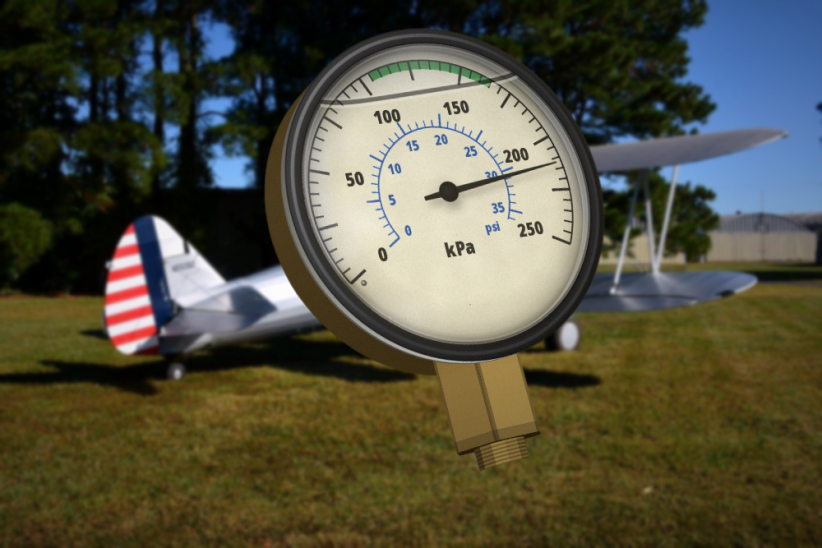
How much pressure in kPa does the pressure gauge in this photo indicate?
212.5 kPa
